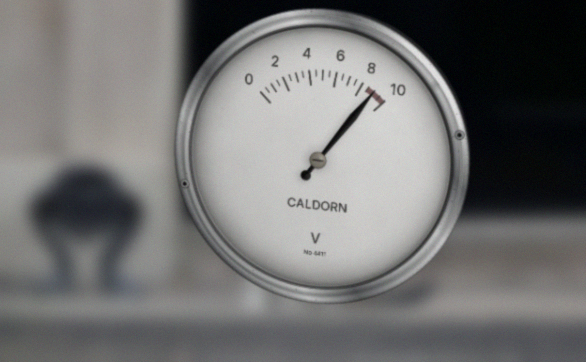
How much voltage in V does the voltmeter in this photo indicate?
9 V
